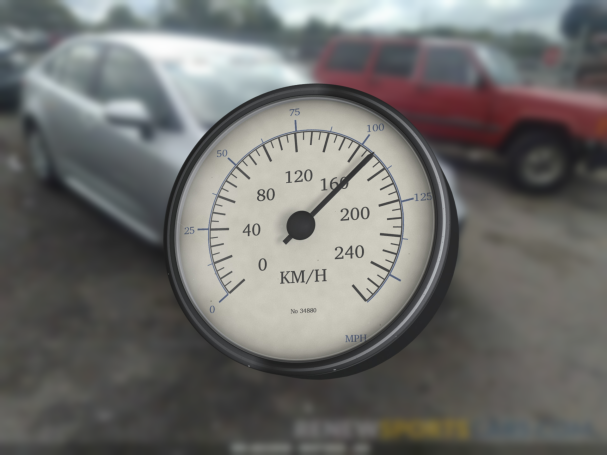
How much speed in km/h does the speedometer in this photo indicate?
170 km/h
